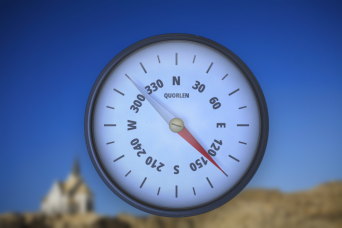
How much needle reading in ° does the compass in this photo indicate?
135 °
